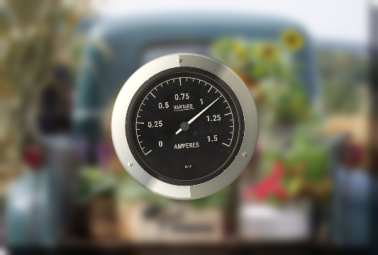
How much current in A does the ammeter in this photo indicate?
1.1 A
